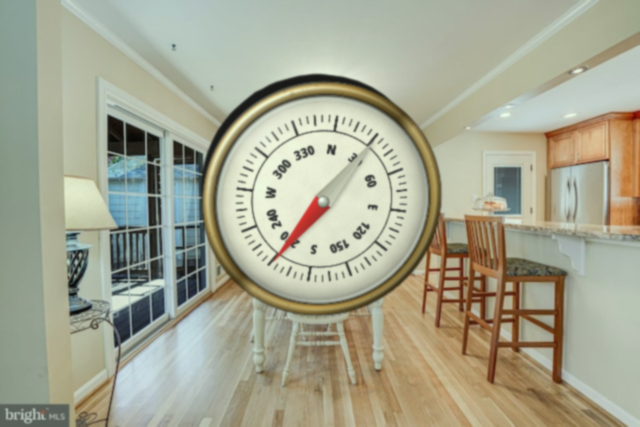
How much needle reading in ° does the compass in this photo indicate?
210 °
